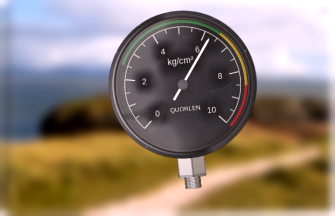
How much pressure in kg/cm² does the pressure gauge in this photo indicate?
6.25 kg/cm²
